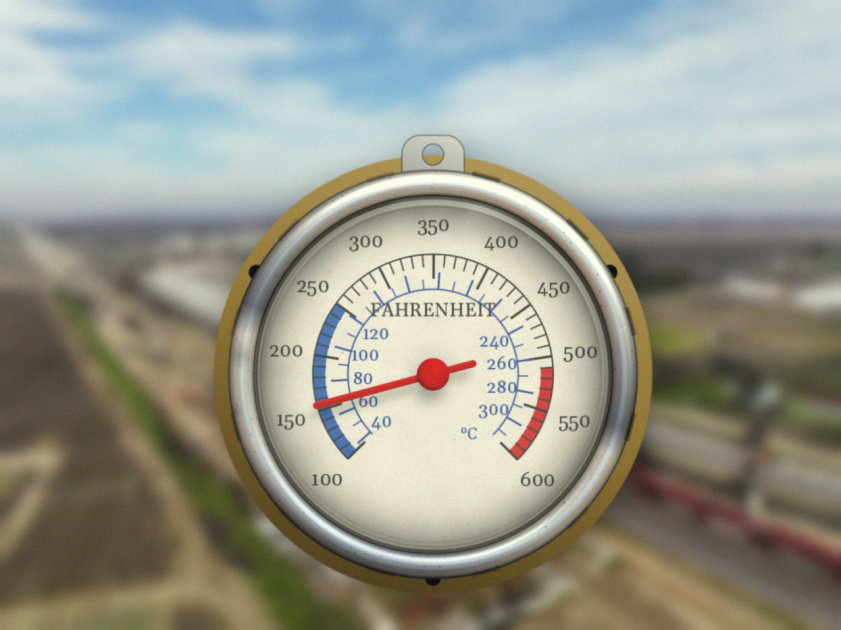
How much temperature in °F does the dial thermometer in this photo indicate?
155 °F
